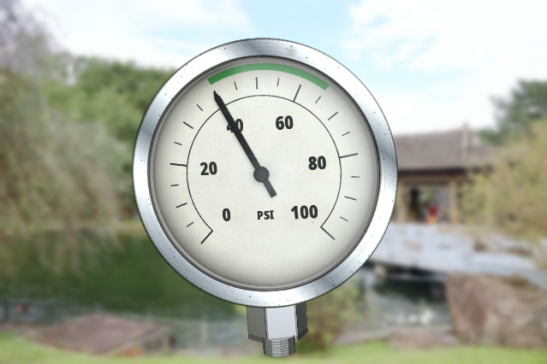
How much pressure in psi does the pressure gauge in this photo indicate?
40 psi
